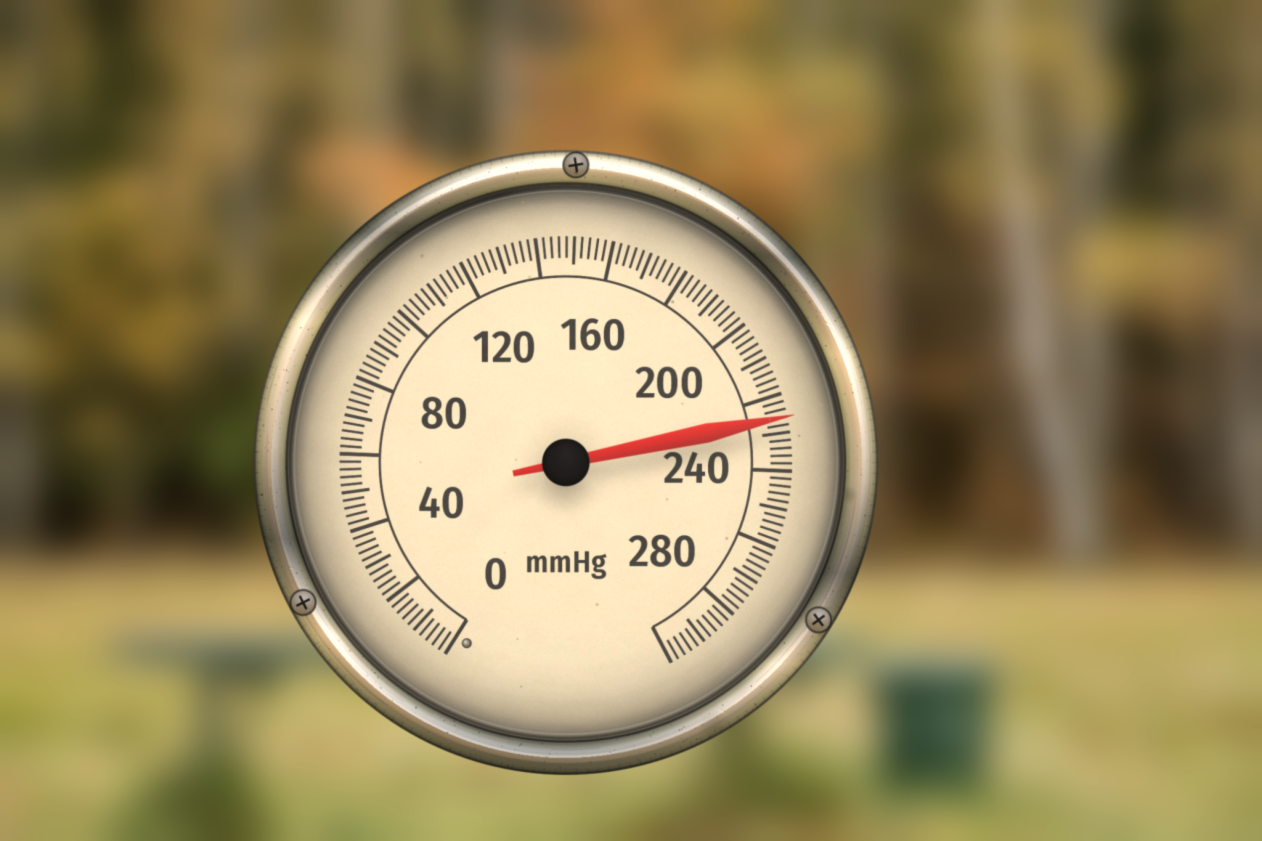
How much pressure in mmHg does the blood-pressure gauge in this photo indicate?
226 mmHg
